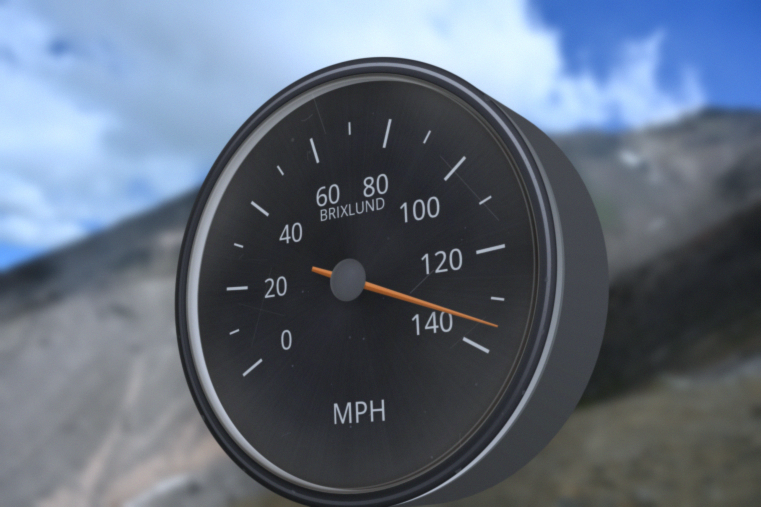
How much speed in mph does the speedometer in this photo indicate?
135 mph
